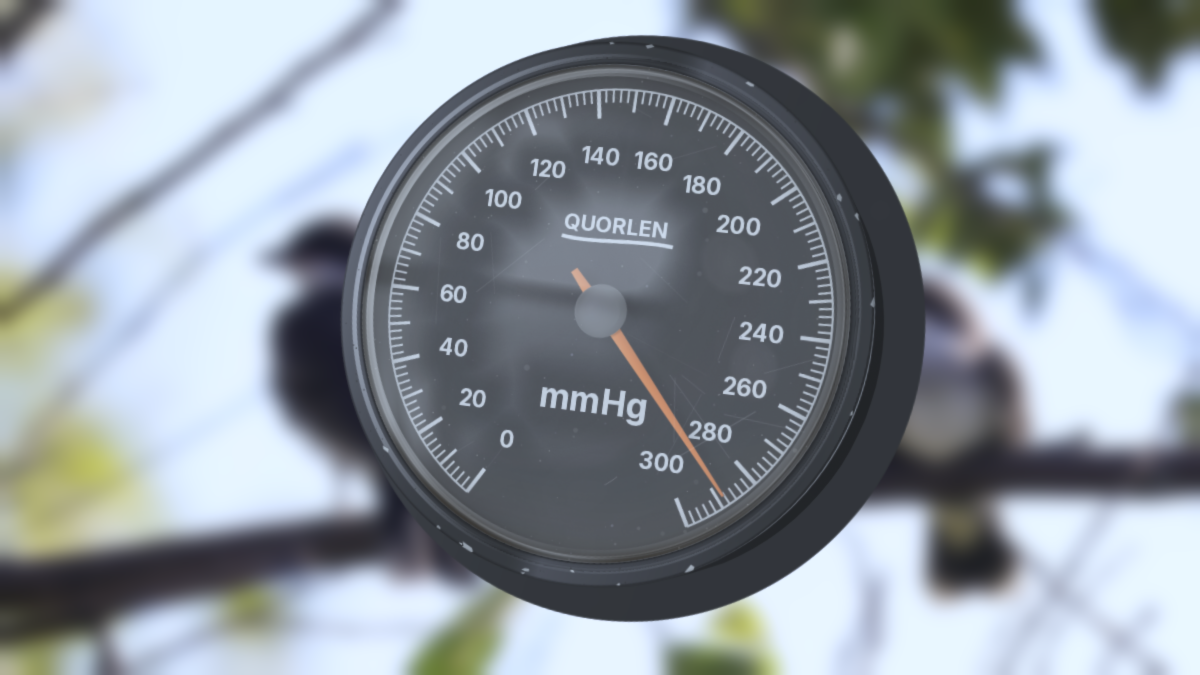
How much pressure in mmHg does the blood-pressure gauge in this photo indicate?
288 mmHg
